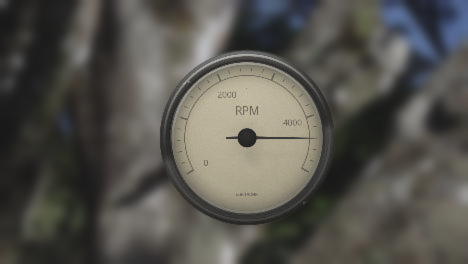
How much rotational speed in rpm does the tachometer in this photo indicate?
4400 rpm
